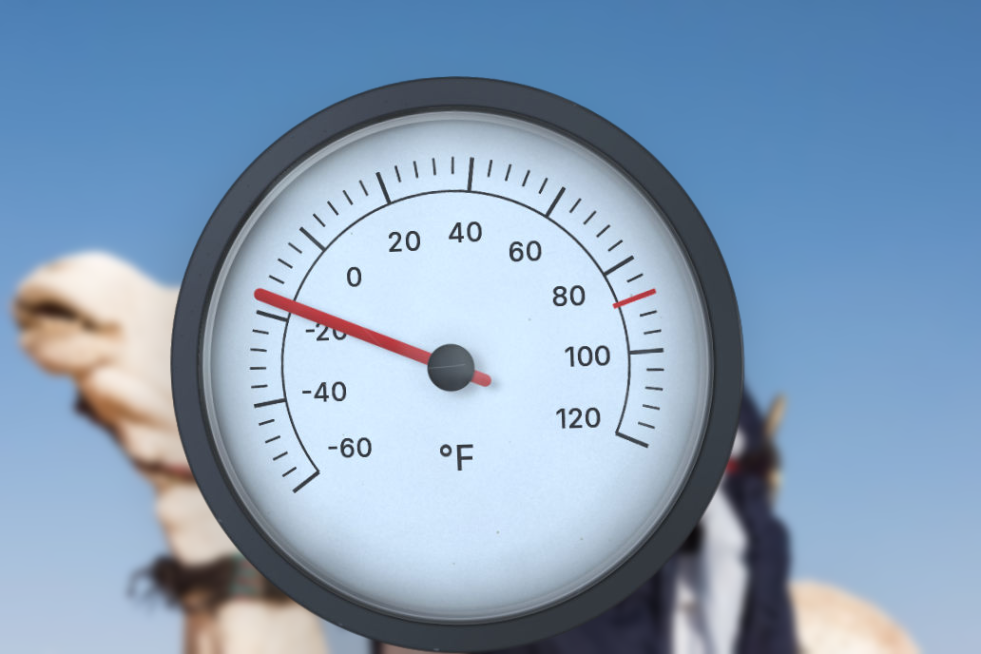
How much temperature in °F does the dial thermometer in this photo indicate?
-16 °F
